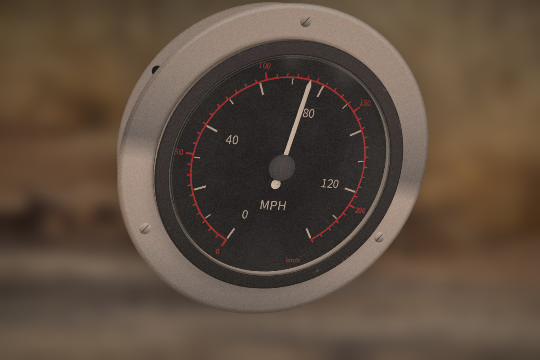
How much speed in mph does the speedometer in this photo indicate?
75 mph
